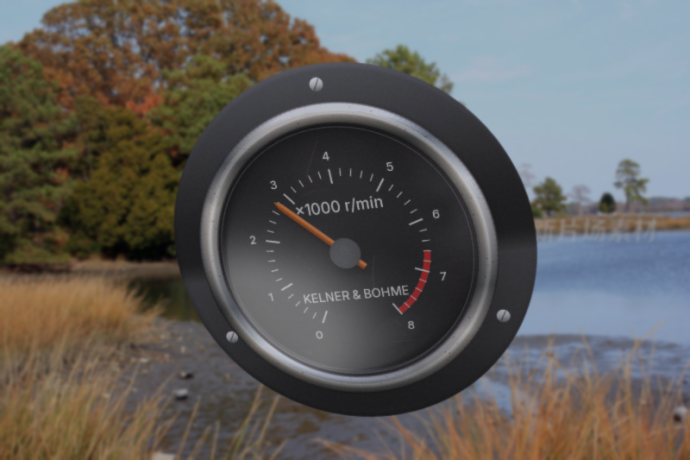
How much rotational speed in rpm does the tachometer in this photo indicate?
2800 rpm
